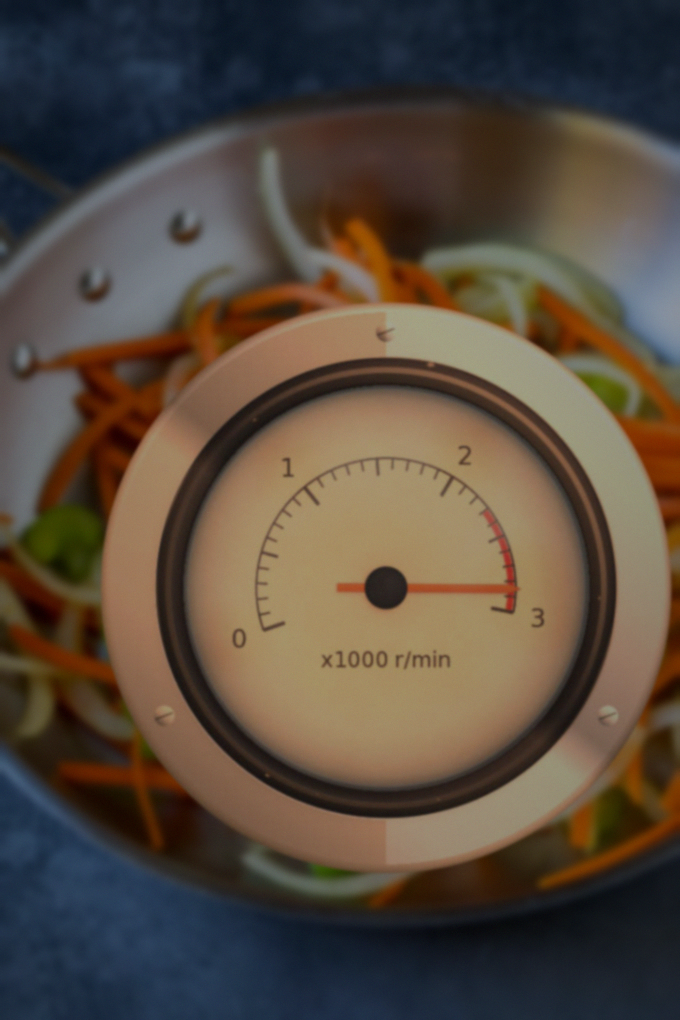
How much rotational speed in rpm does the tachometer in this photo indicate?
2850 rpm
